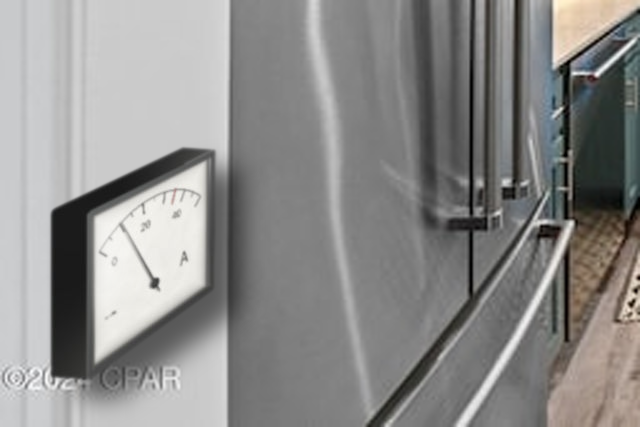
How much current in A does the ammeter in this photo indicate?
10 A
